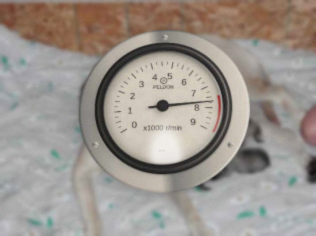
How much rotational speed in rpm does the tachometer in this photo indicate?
7750 rpm
